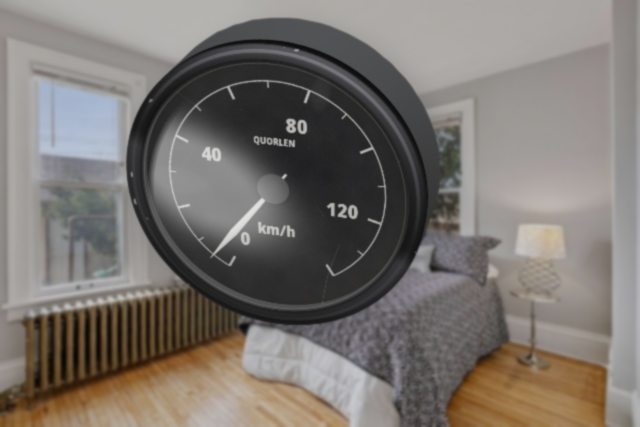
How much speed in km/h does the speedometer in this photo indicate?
5 km/h
